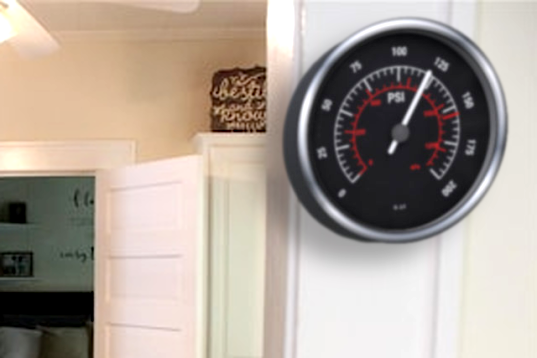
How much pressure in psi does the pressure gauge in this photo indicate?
120 psi
